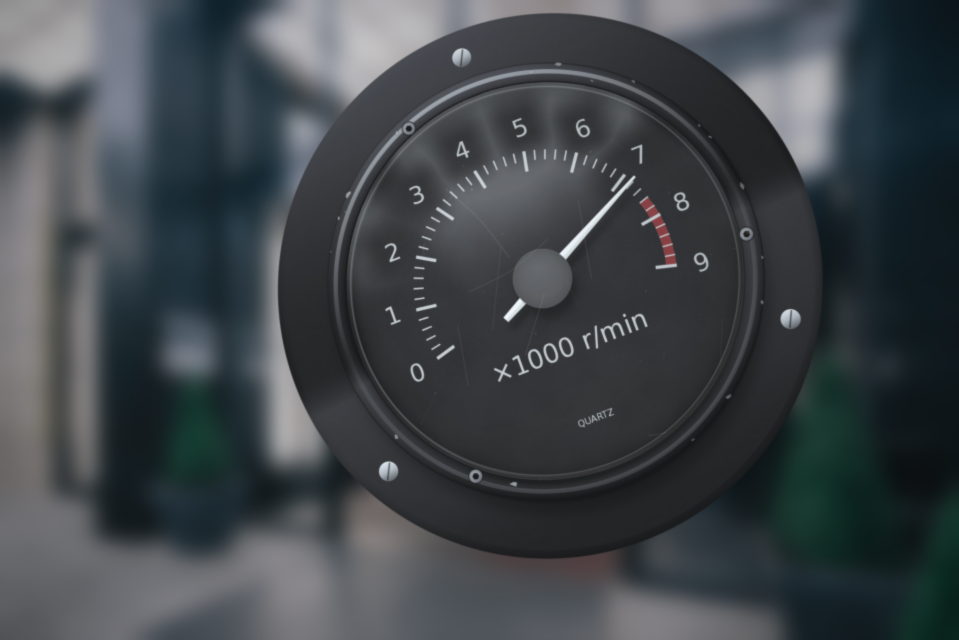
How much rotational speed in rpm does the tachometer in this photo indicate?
7200 rpm
